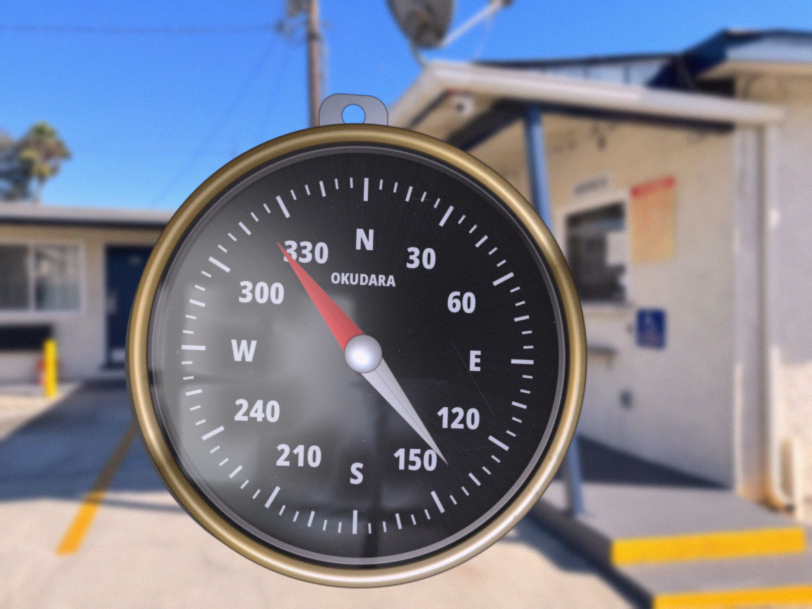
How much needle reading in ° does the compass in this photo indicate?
320 °
